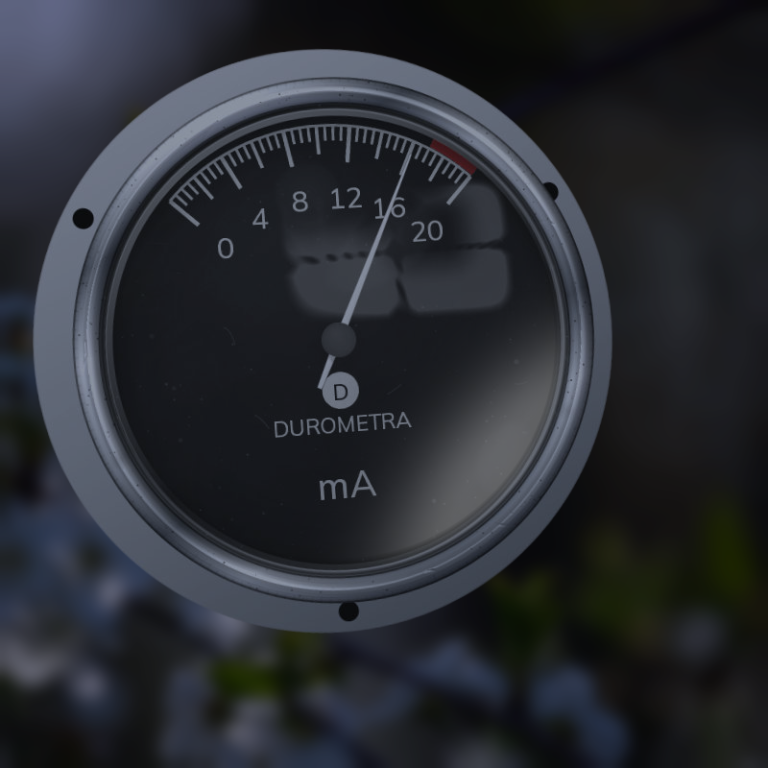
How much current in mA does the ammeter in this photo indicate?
16 mA
